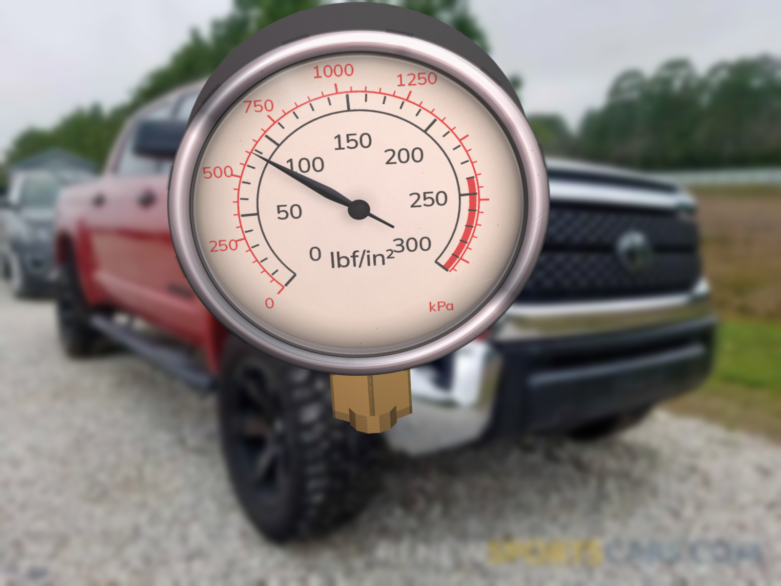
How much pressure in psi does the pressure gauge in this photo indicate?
90 psi
